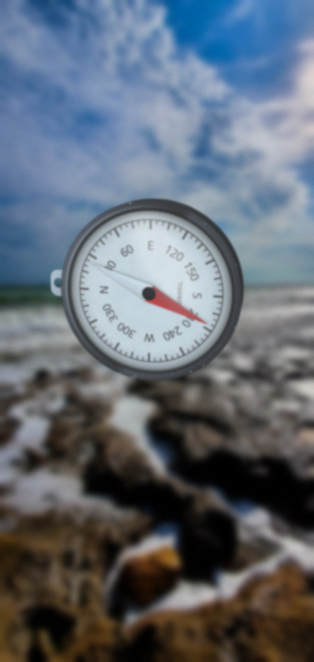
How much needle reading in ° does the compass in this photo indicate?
205 °
